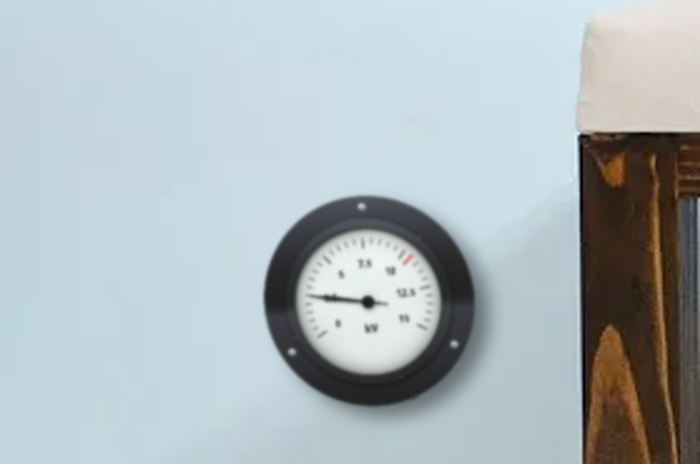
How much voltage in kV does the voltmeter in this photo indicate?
2.5 kV
